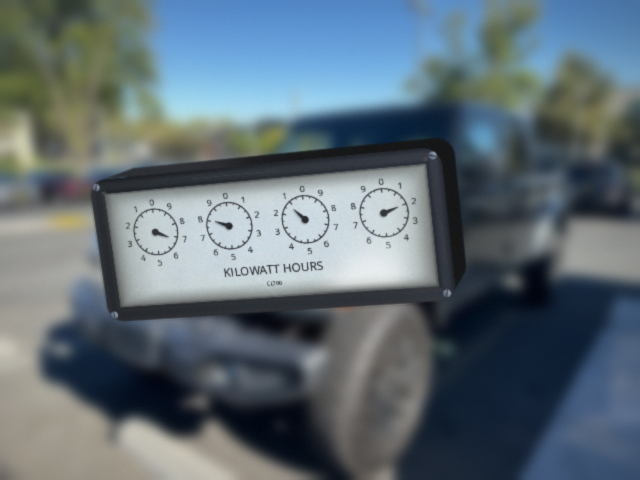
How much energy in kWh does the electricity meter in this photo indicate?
6812 kWh
